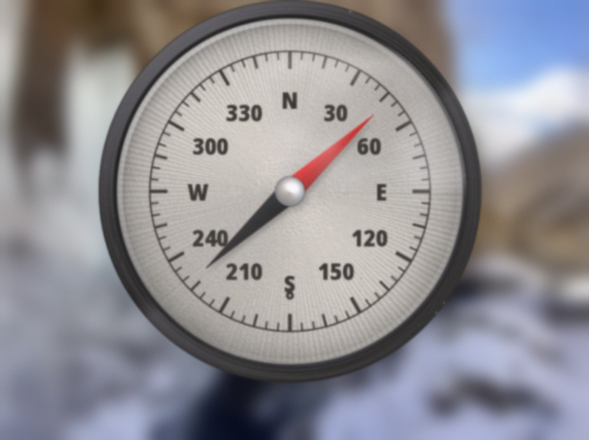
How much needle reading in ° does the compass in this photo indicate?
47.5 °
